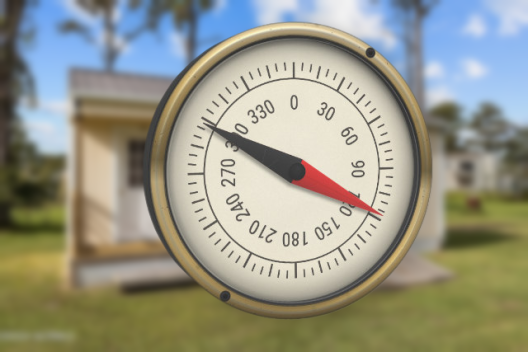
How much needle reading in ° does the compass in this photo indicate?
117.5 °
